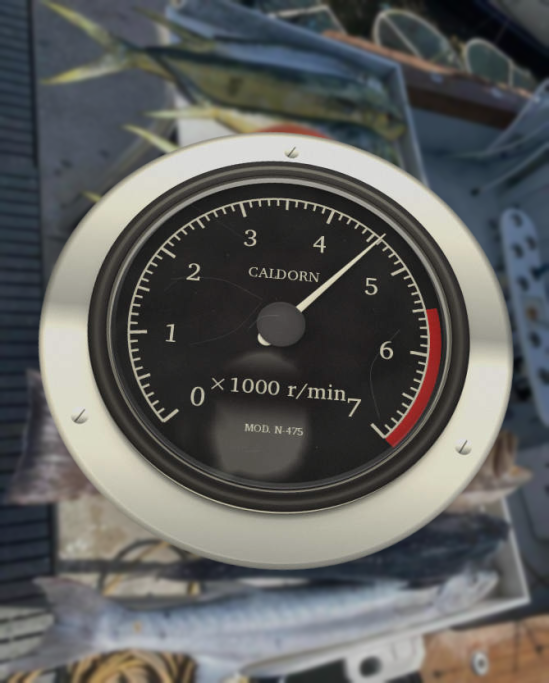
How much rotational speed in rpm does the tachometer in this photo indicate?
4600 rpm
